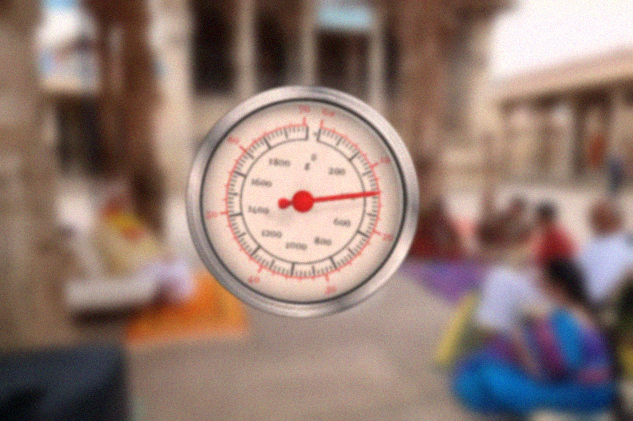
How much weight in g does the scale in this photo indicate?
400 g
